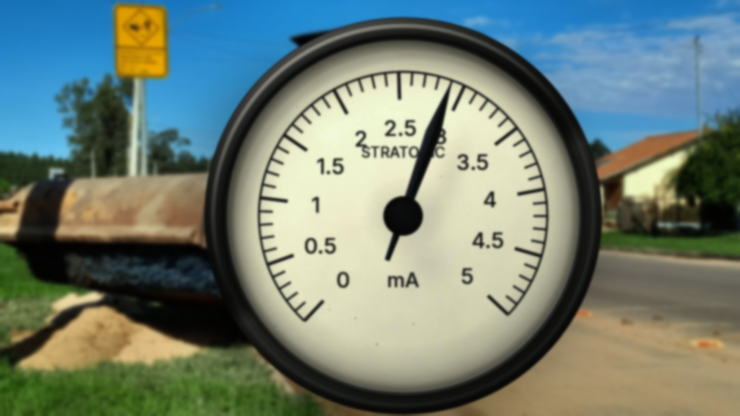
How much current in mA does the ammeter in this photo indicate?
2.9 mA
